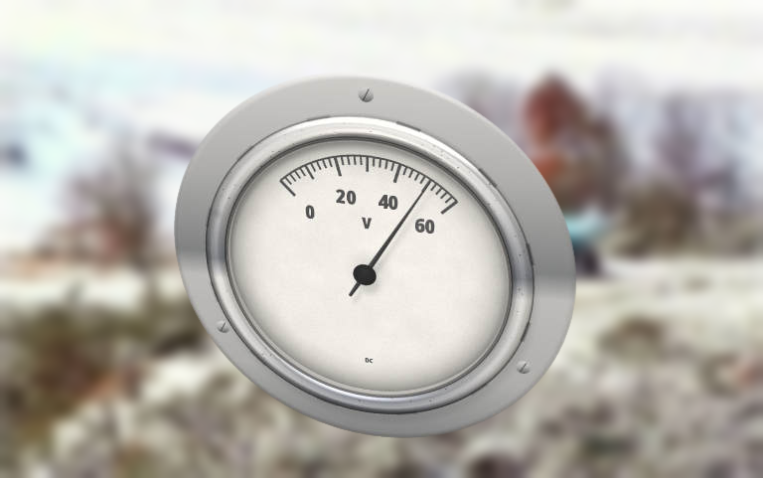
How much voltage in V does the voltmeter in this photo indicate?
50 V
